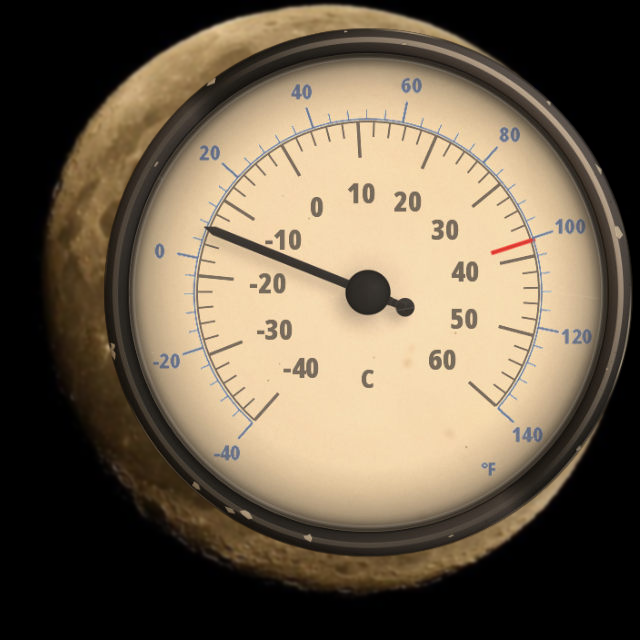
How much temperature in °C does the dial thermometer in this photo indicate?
-14 °C
